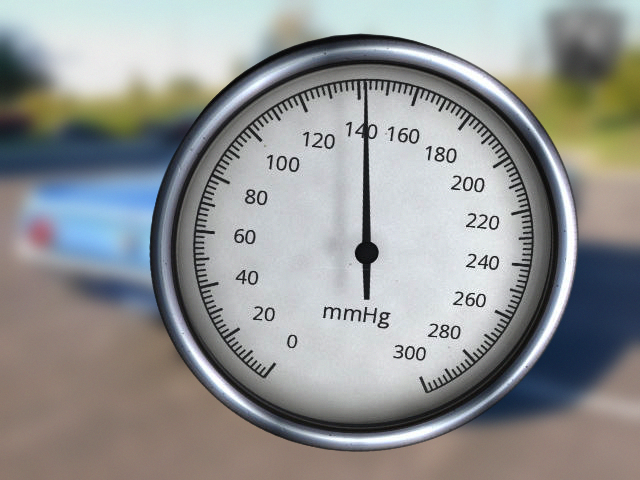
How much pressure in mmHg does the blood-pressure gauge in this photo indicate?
142 mmHg
